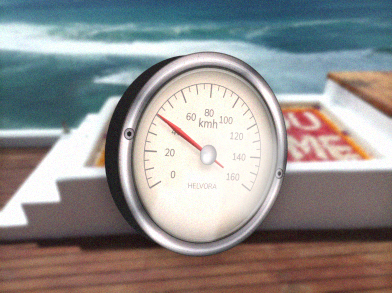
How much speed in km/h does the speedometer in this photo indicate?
40 km/h
